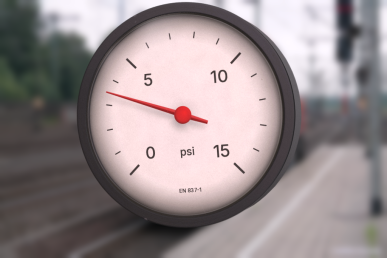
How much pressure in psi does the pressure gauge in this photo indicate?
3.5 psi
